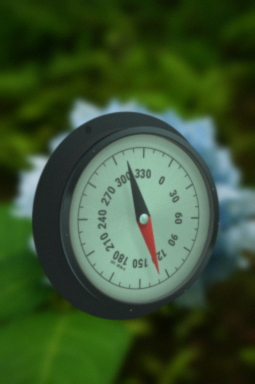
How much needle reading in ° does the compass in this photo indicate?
130 °
